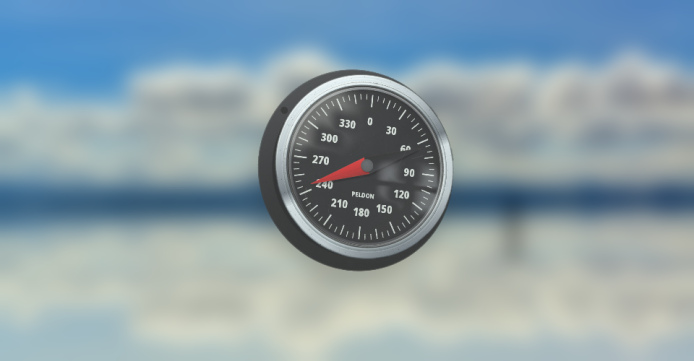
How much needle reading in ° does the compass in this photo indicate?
245 °
